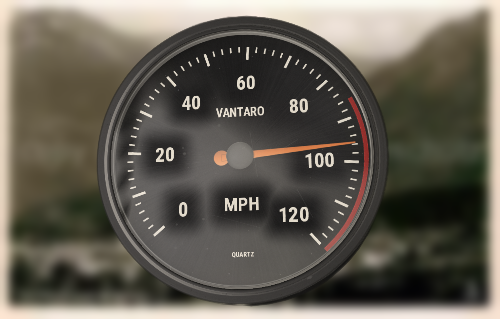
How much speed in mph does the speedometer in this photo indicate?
96 mph
